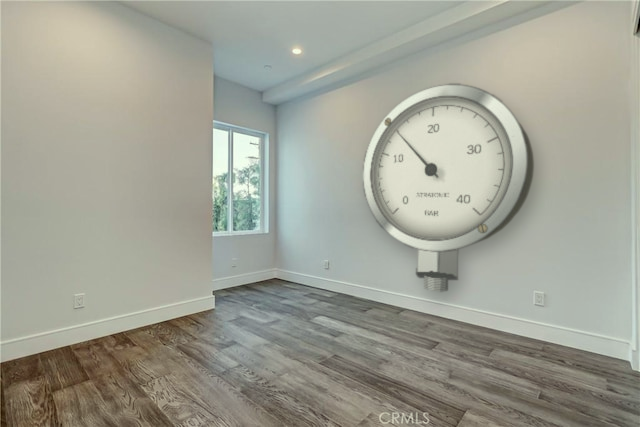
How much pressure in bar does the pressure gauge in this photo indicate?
14 bar
